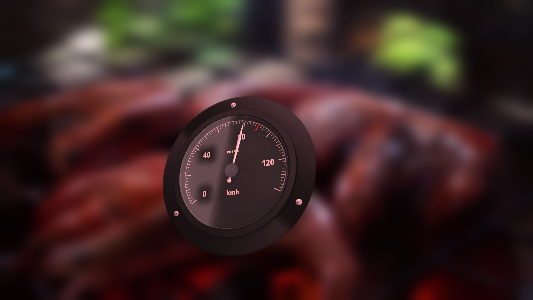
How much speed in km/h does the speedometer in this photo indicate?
80 km/h
